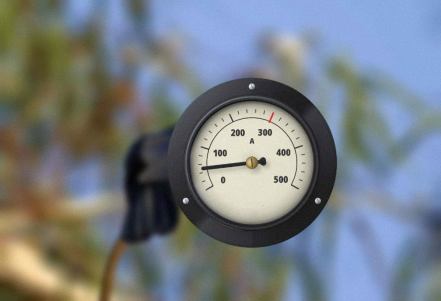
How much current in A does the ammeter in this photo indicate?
50 A
